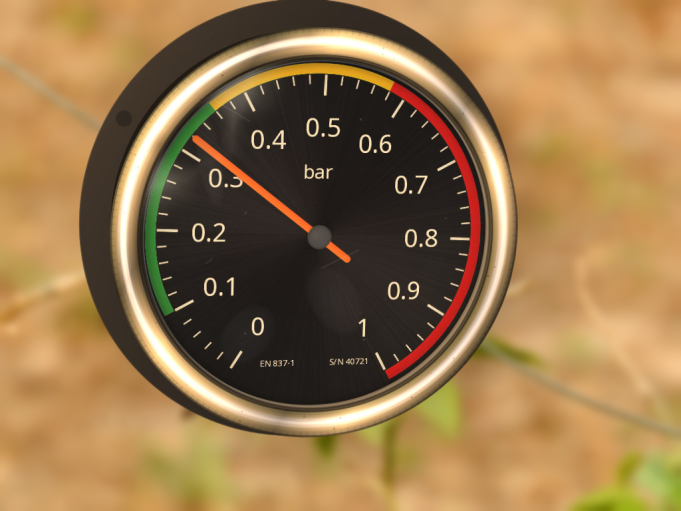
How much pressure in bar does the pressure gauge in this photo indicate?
0.32 bar
